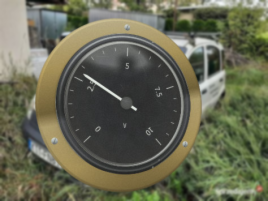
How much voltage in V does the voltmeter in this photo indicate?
2.75 V
